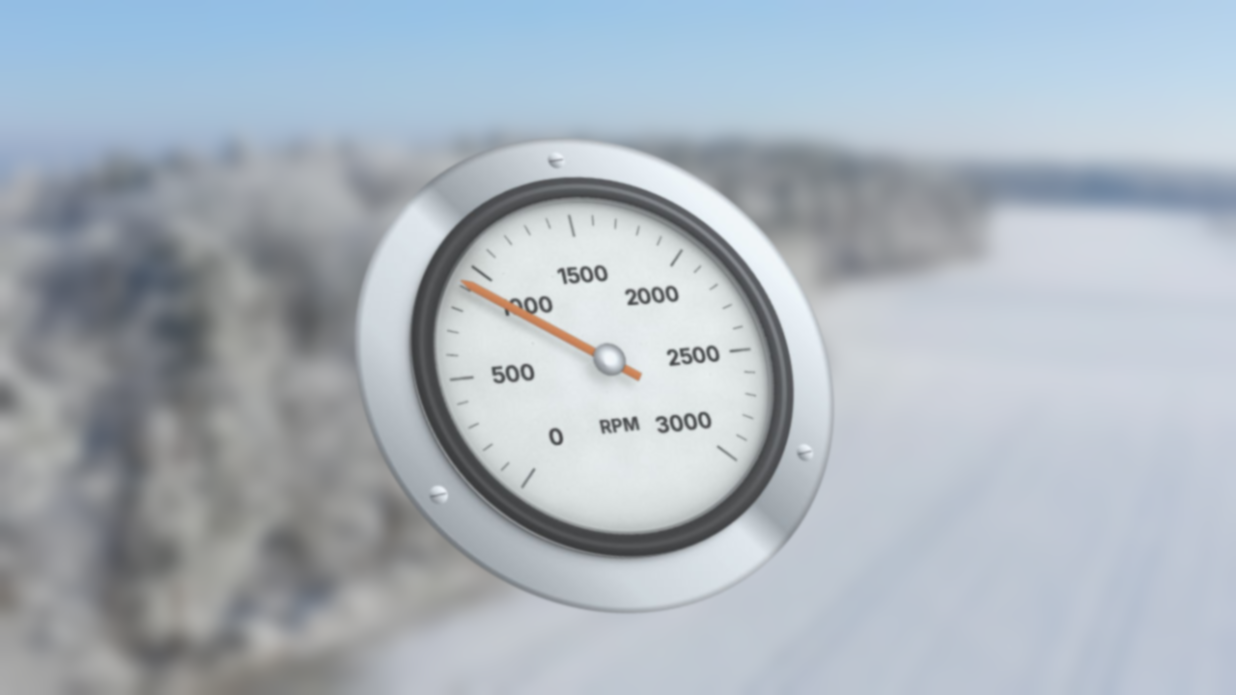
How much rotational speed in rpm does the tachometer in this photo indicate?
900 rpm
